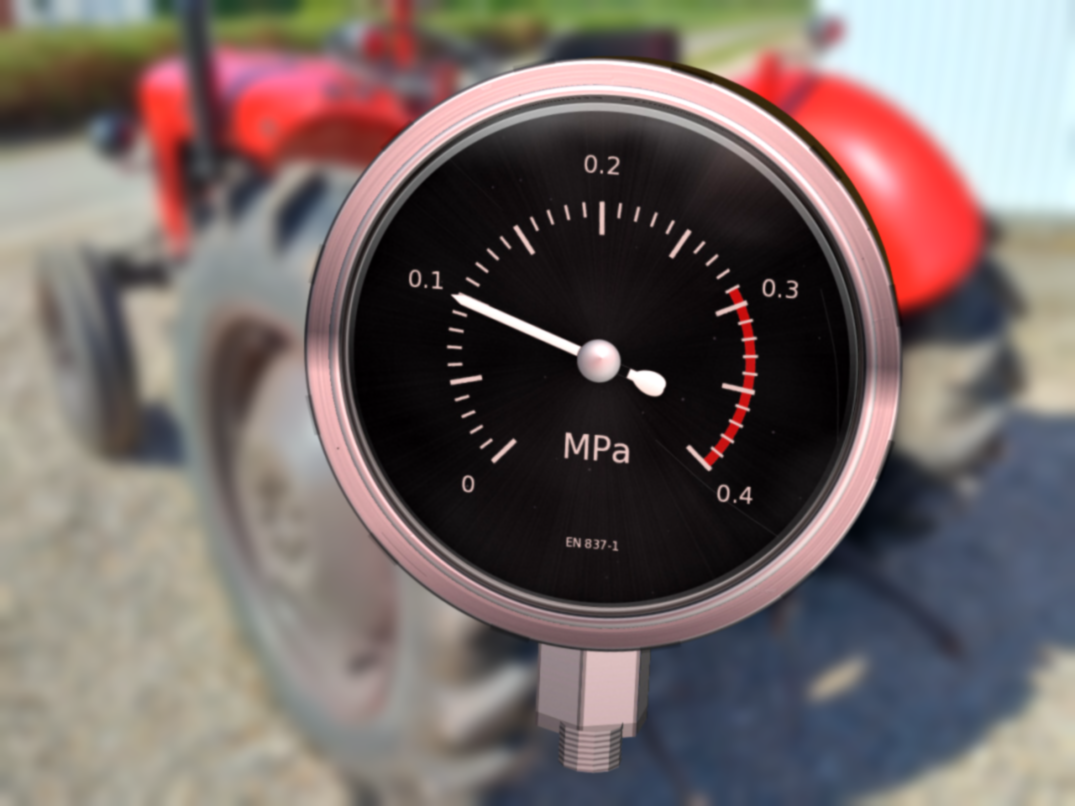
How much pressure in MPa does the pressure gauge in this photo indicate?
0.1 MPa
